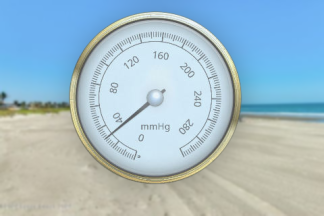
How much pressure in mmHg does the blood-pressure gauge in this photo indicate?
30 mmHg
